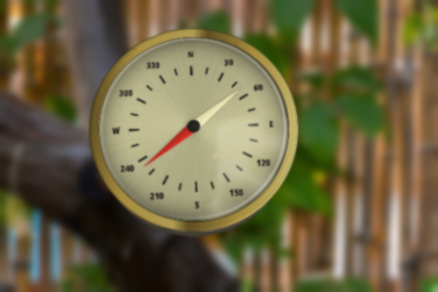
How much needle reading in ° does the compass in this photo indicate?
232.5 °
